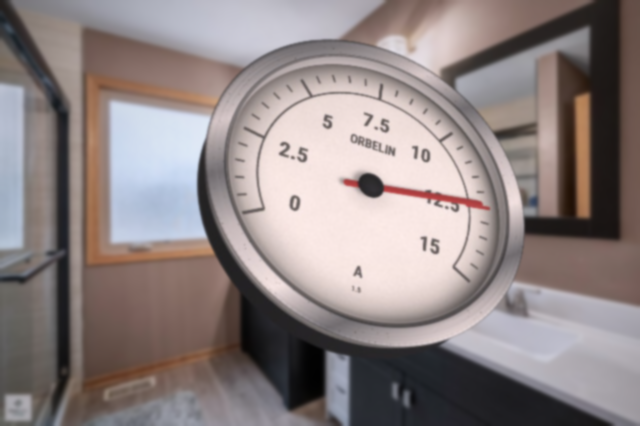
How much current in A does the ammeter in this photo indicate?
12.5 A
